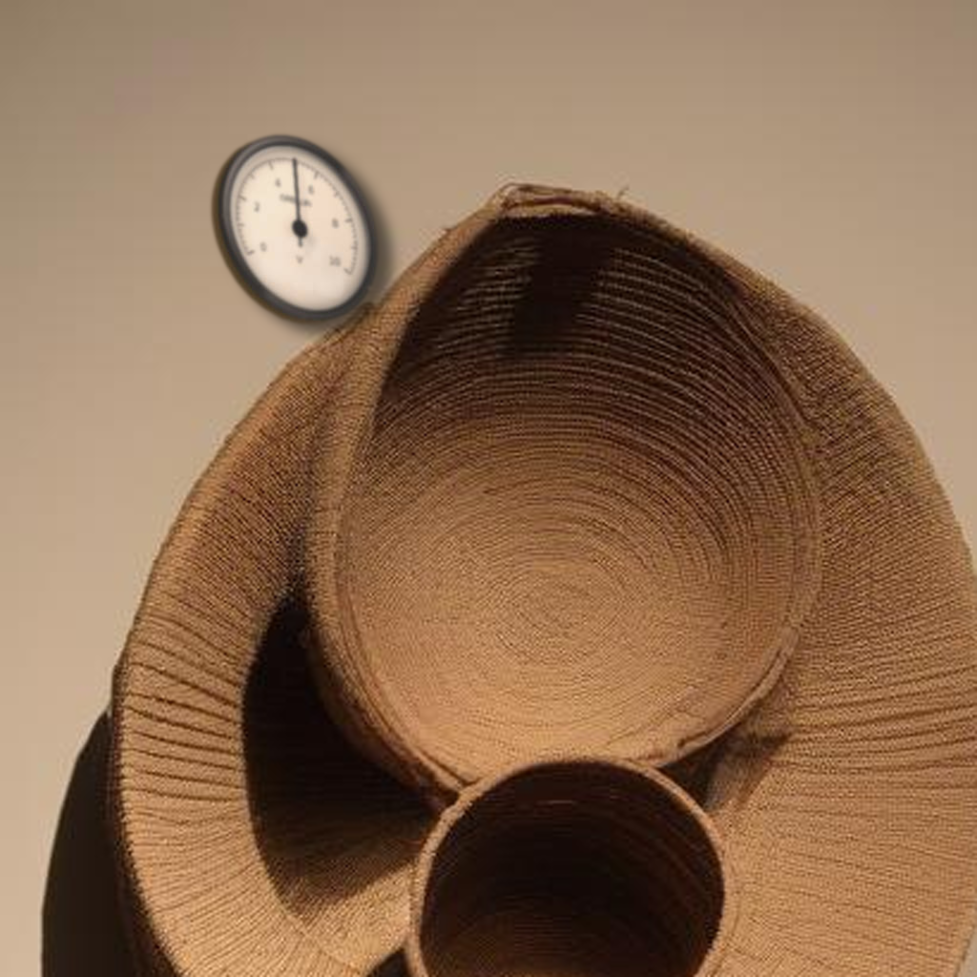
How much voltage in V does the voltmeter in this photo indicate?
5 V
